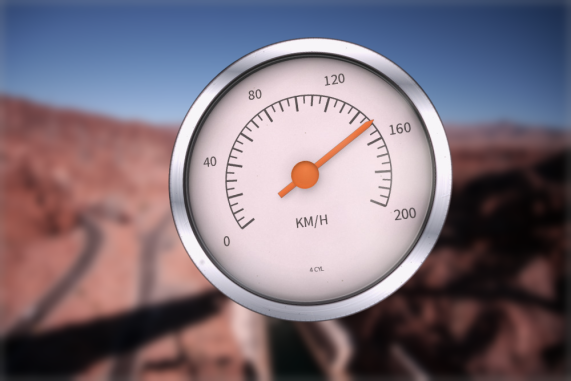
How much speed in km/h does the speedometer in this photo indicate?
150 km/h
